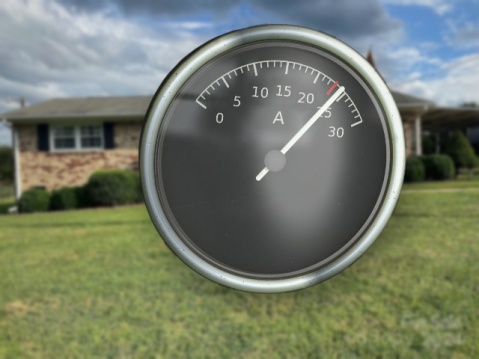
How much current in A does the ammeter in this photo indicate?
24 A
